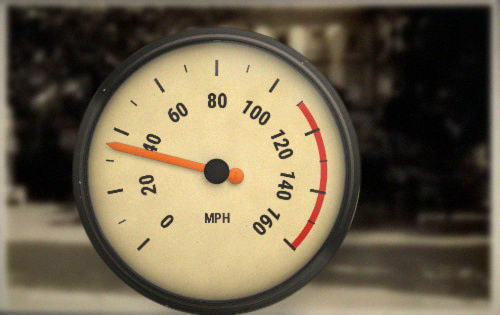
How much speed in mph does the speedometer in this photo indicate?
35 mph
